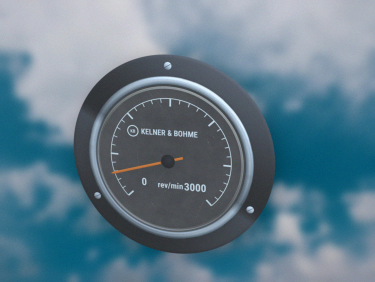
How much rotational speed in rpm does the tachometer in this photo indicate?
300 rpm
